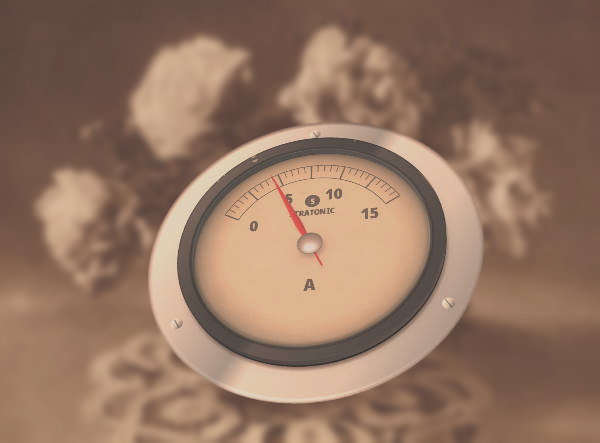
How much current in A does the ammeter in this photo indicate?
4.5 A
